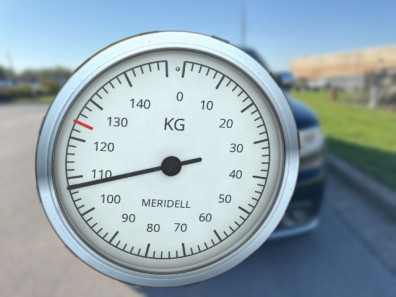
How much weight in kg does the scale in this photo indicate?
108 kg
